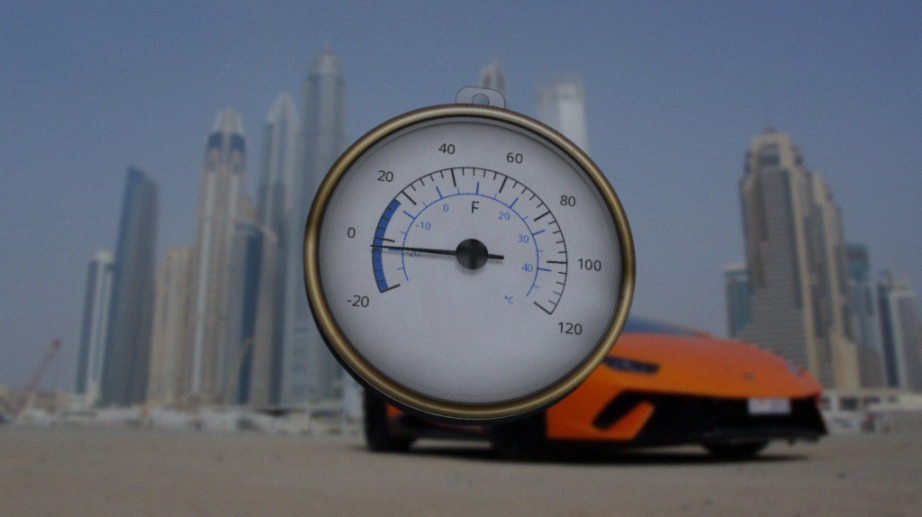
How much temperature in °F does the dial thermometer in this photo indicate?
-4 °F
